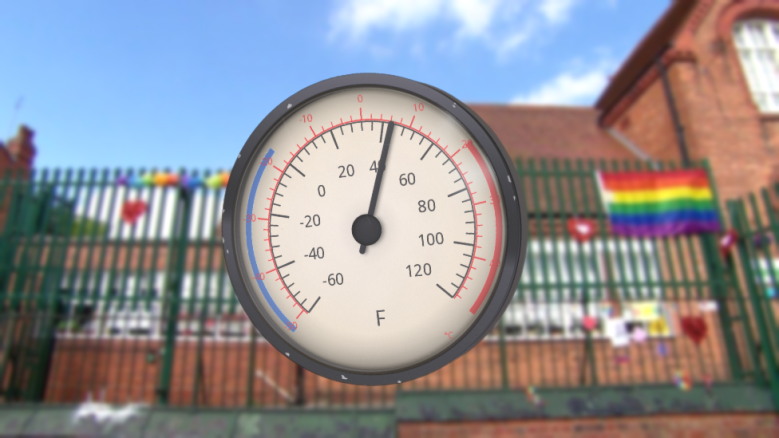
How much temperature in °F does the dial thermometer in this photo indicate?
44 °F
